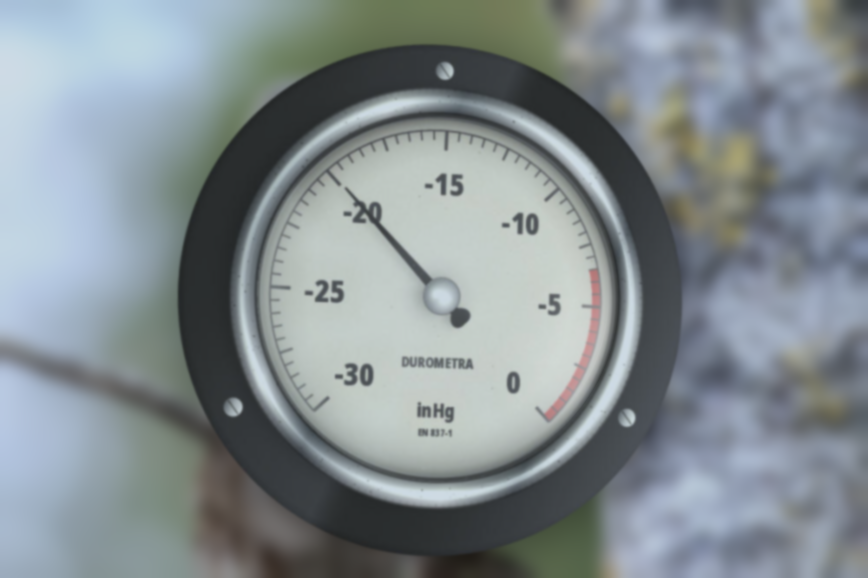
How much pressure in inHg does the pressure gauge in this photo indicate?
-20 inHg
